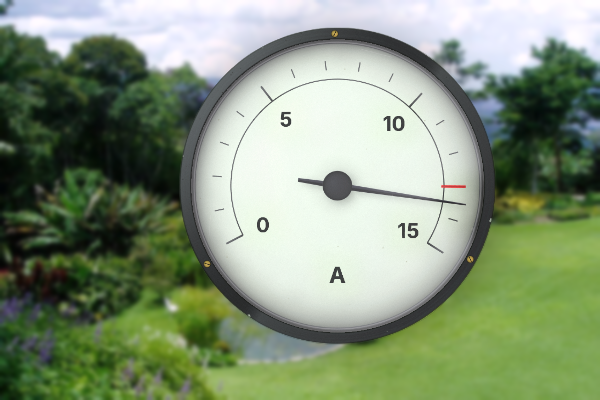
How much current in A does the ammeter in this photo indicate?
13.5 A
